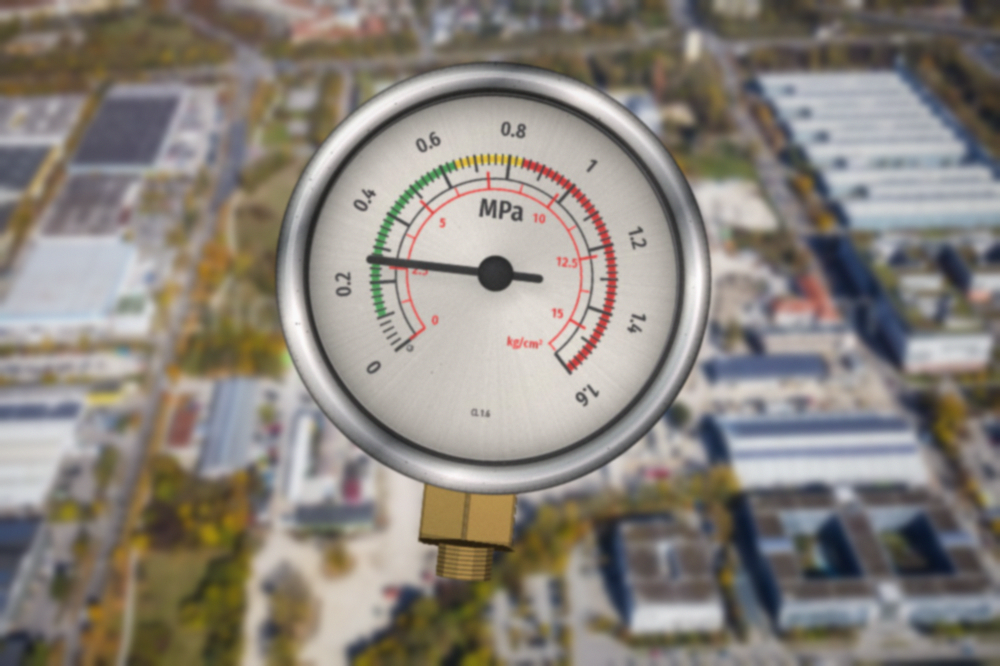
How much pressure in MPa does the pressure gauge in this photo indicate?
0.26 MPa
